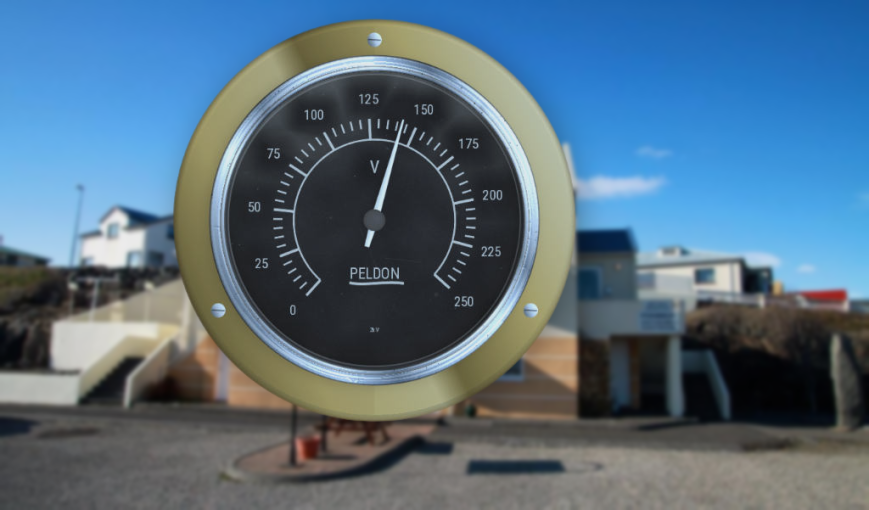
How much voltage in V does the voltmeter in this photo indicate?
142.5 V
